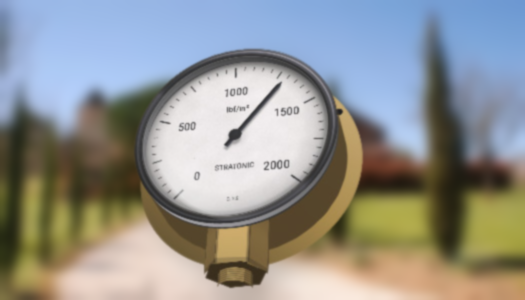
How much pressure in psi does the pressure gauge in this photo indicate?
1300 psi
